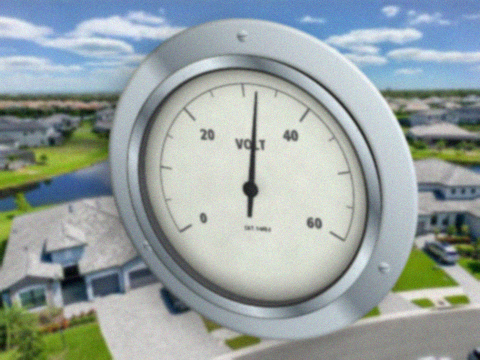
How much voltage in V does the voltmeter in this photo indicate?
32.5 V
